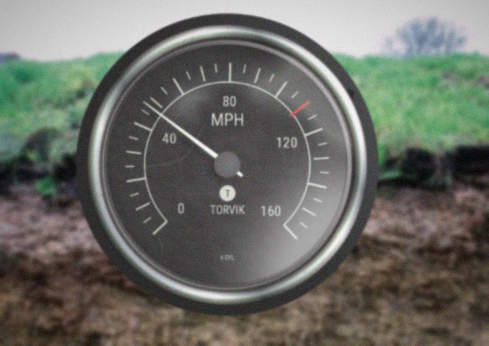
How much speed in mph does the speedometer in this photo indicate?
47.5 mph
